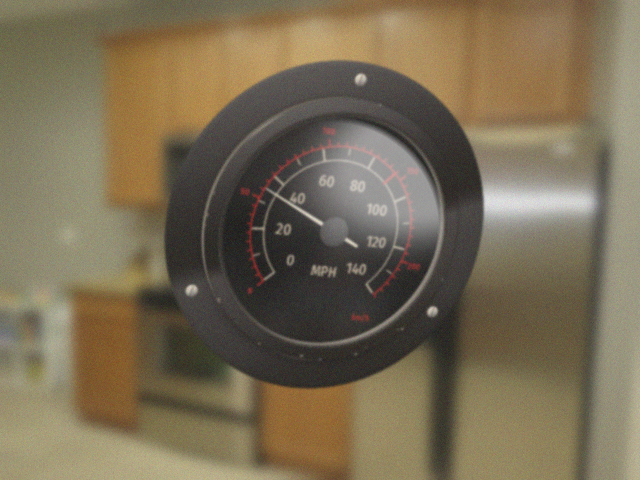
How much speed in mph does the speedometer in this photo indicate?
35 mph
